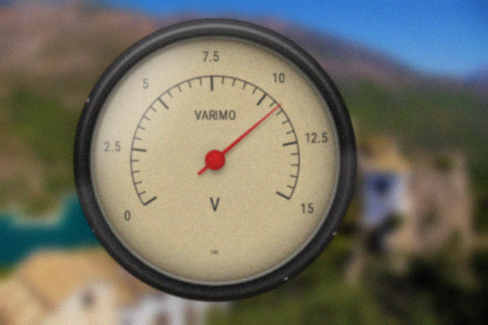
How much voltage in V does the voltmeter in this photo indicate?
10.75 V
